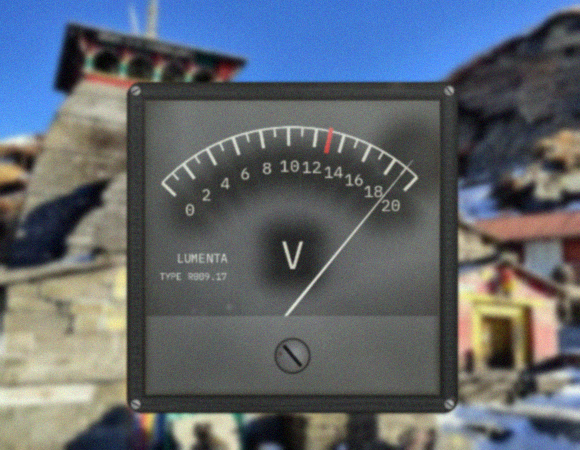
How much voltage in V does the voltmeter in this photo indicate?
19 V
